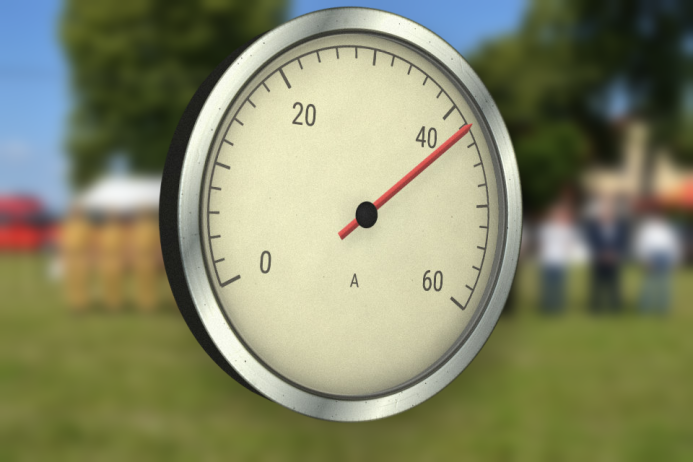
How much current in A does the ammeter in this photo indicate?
42 A
